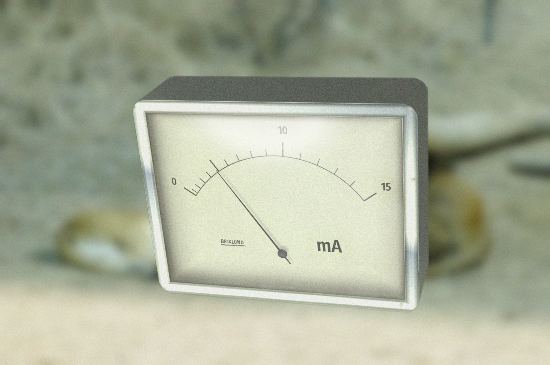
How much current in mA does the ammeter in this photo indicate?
5 mA
